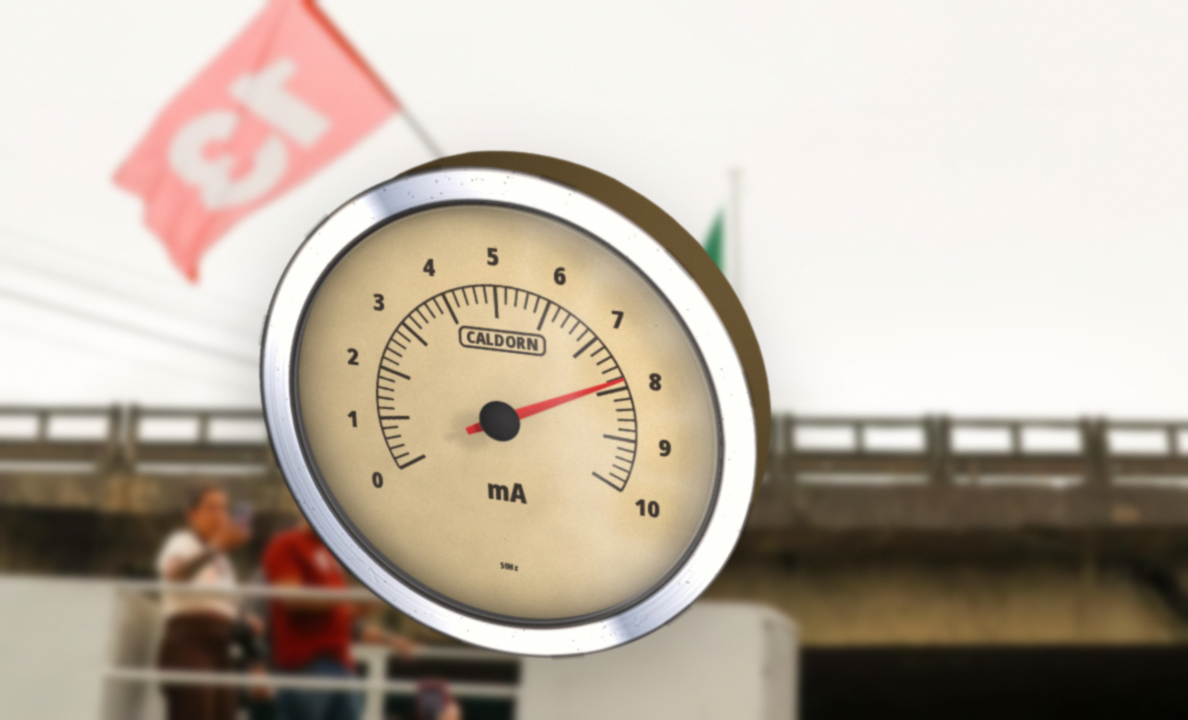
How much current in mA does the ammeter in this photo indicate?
7.8 mA
